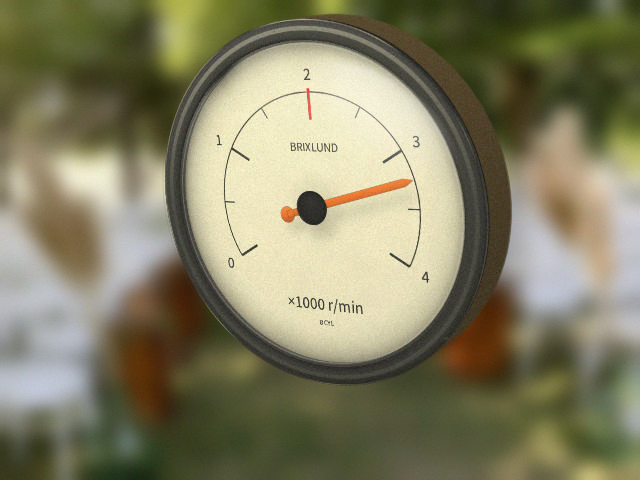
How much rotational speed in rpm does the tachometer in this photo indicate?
3250 rpm
